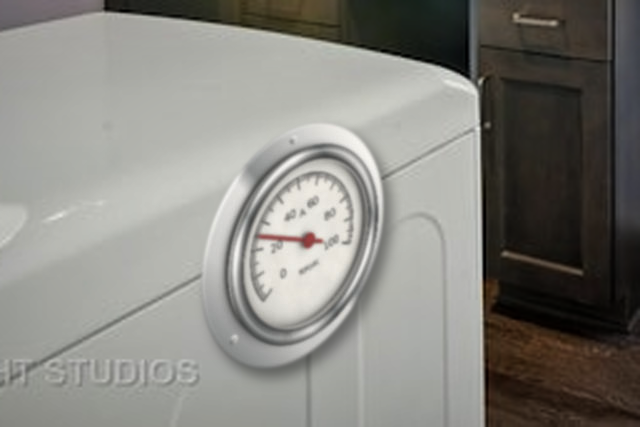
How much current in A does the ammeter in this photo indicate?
25 A
